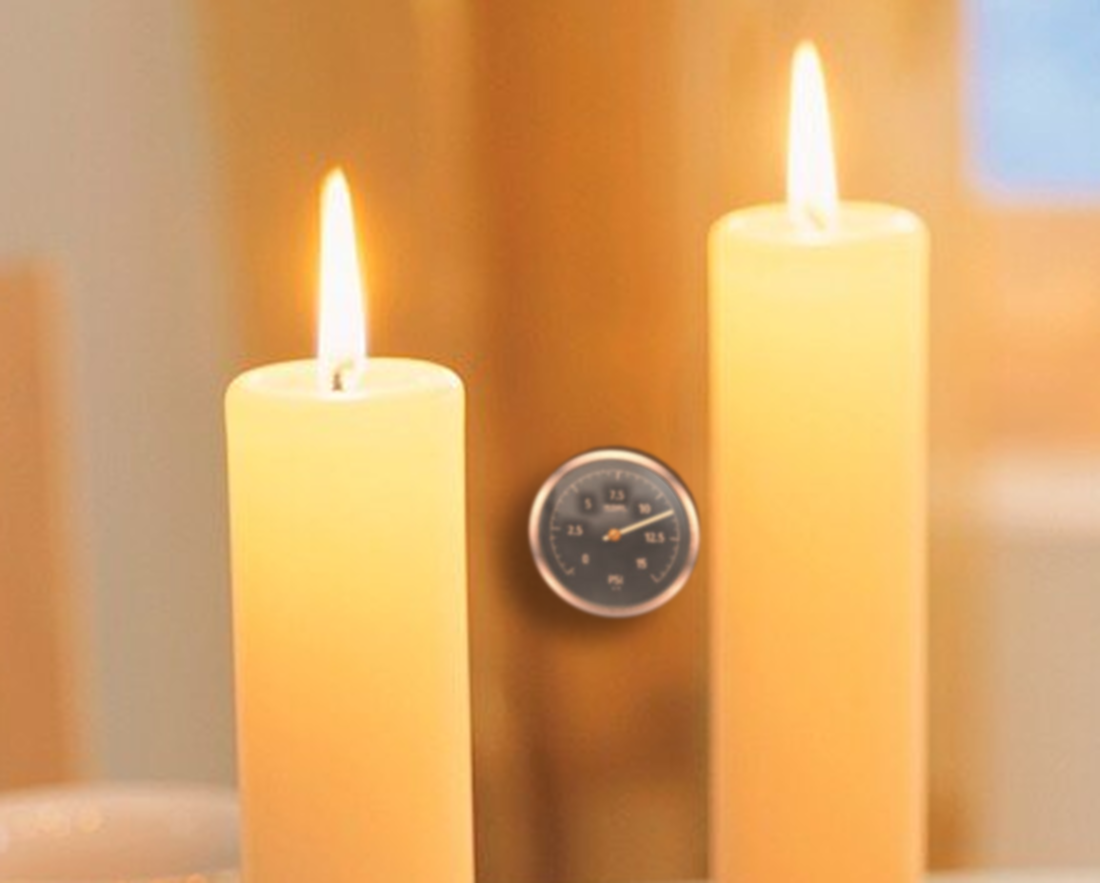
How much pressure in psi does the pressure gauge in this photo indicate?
11 psi
